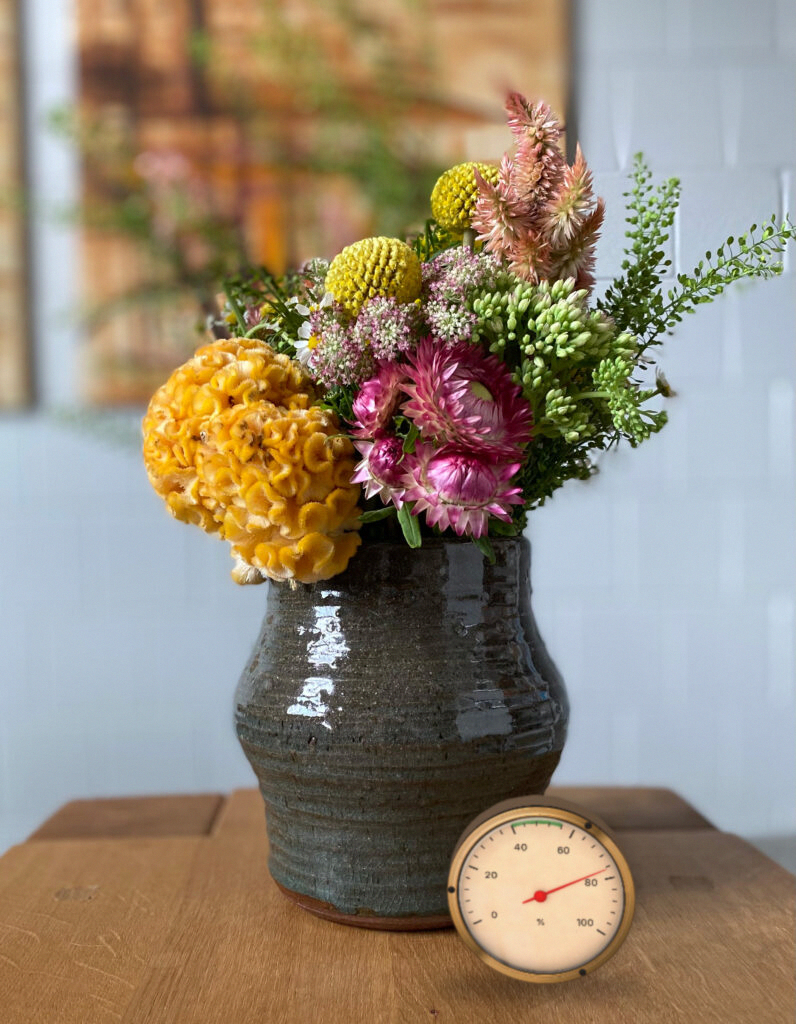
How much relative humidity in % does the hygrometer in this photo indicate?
76 %
